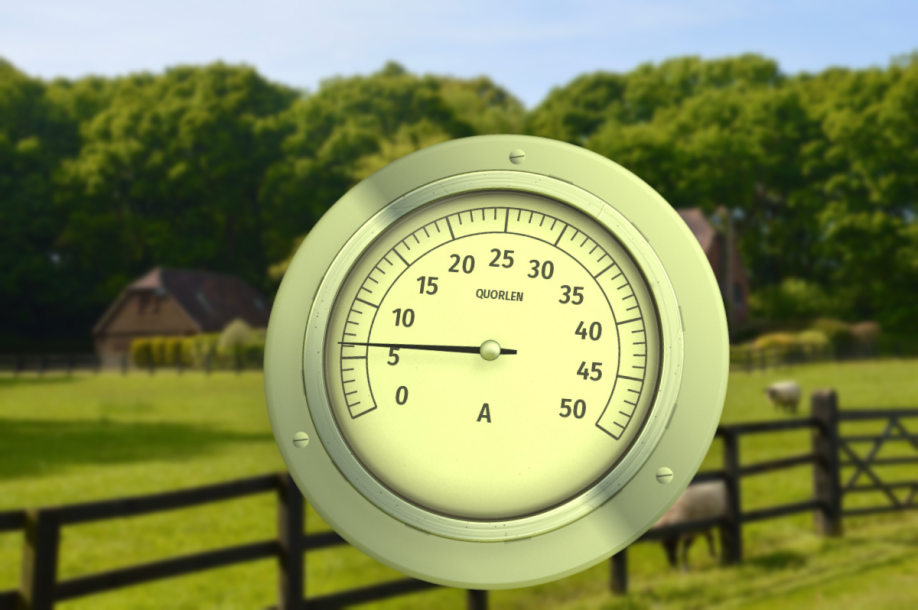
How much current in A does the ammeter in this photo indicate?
6 A
